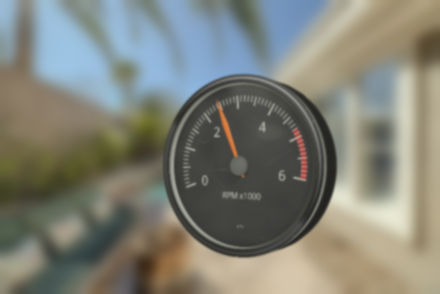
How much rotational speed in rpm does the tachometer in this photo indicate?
2500 rpm
